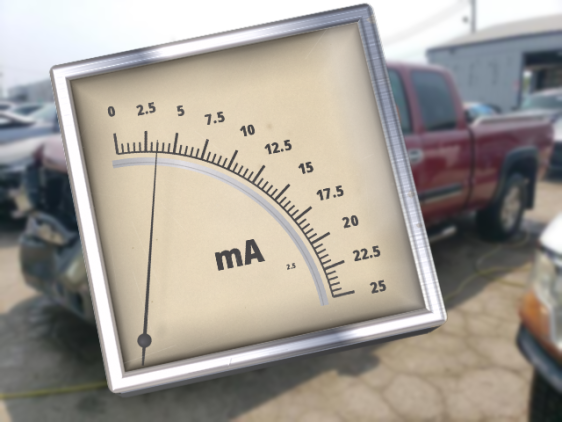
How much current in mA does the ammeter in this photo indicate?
3.5 mA
